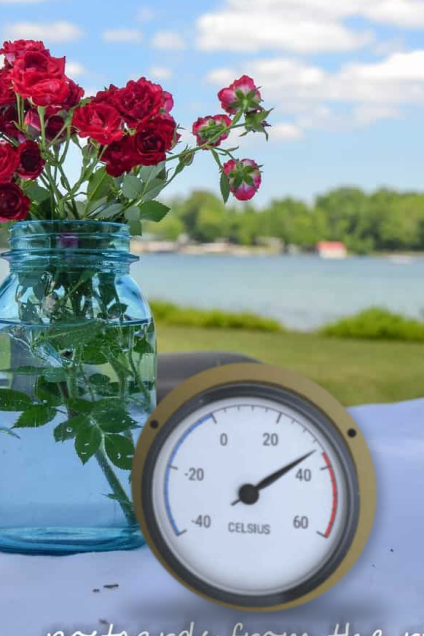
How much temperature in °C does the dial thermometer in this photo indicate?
34 °C
